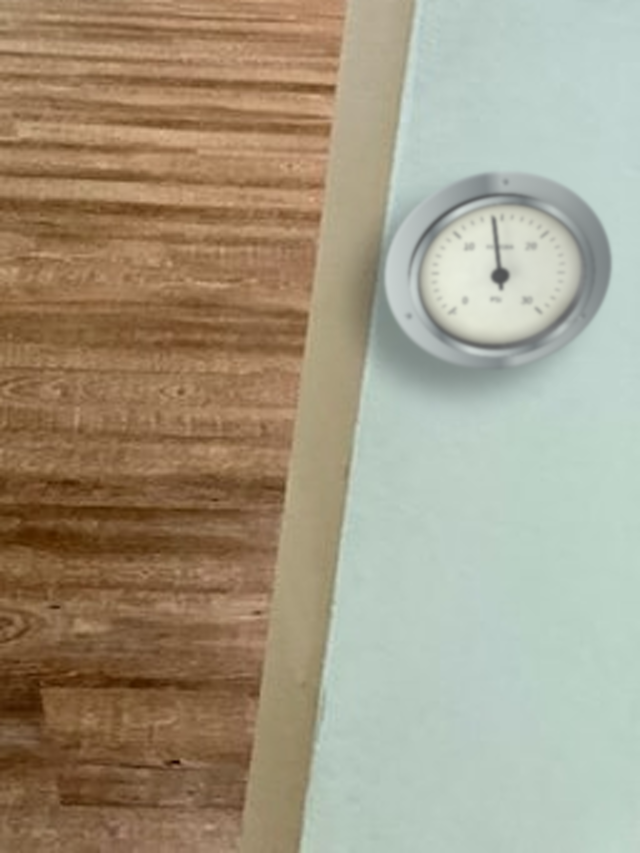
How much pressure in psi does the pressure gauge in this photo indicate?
14 psi
